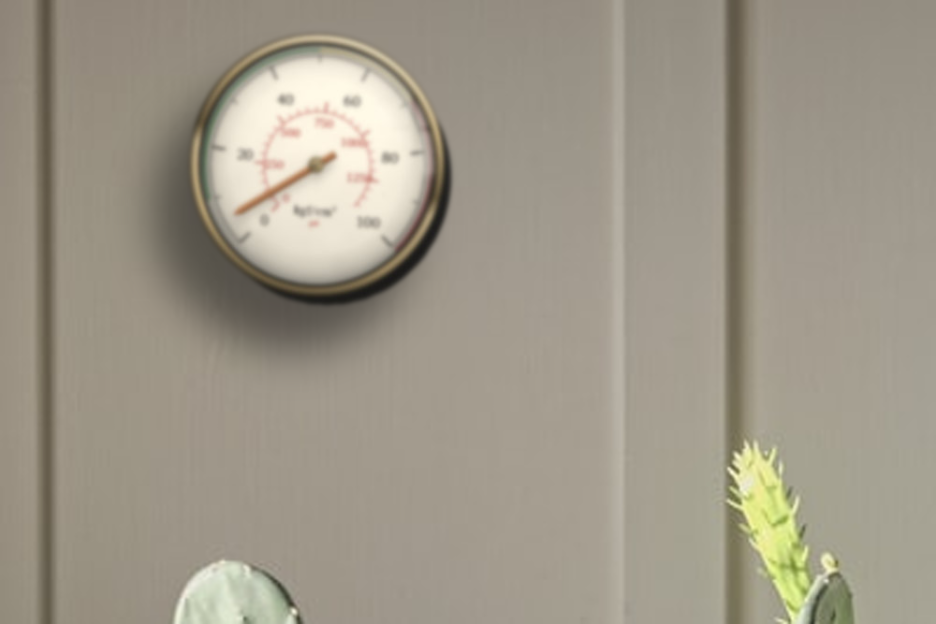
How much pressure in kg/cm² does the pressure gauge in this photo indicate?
5 kg/cm²
